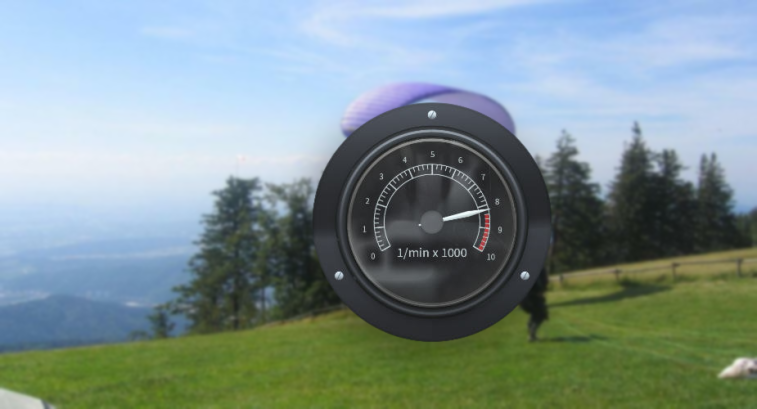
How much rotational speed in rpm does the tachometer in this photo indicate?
8200 rpm
